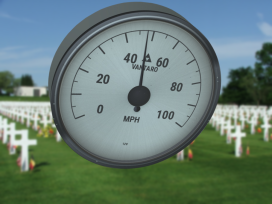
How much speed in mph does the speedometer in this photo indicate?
47.5 mph
